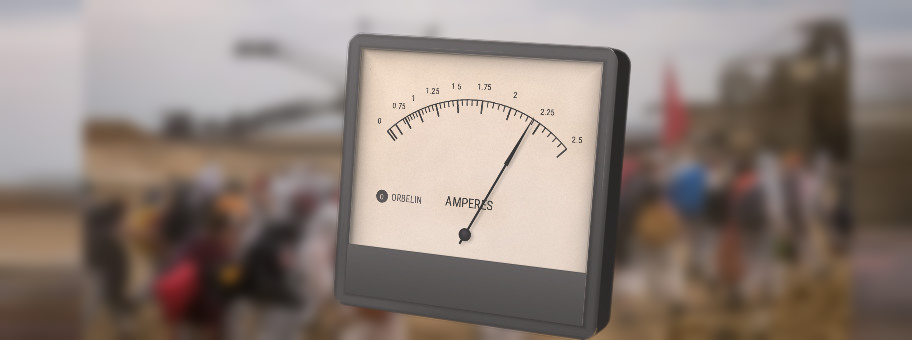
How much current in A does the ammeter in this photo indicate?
2.2 A
